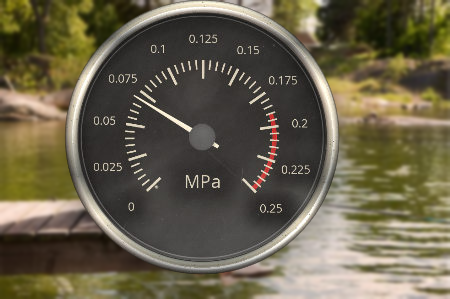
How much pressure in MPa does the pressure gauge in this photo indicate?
0.07 MPa
